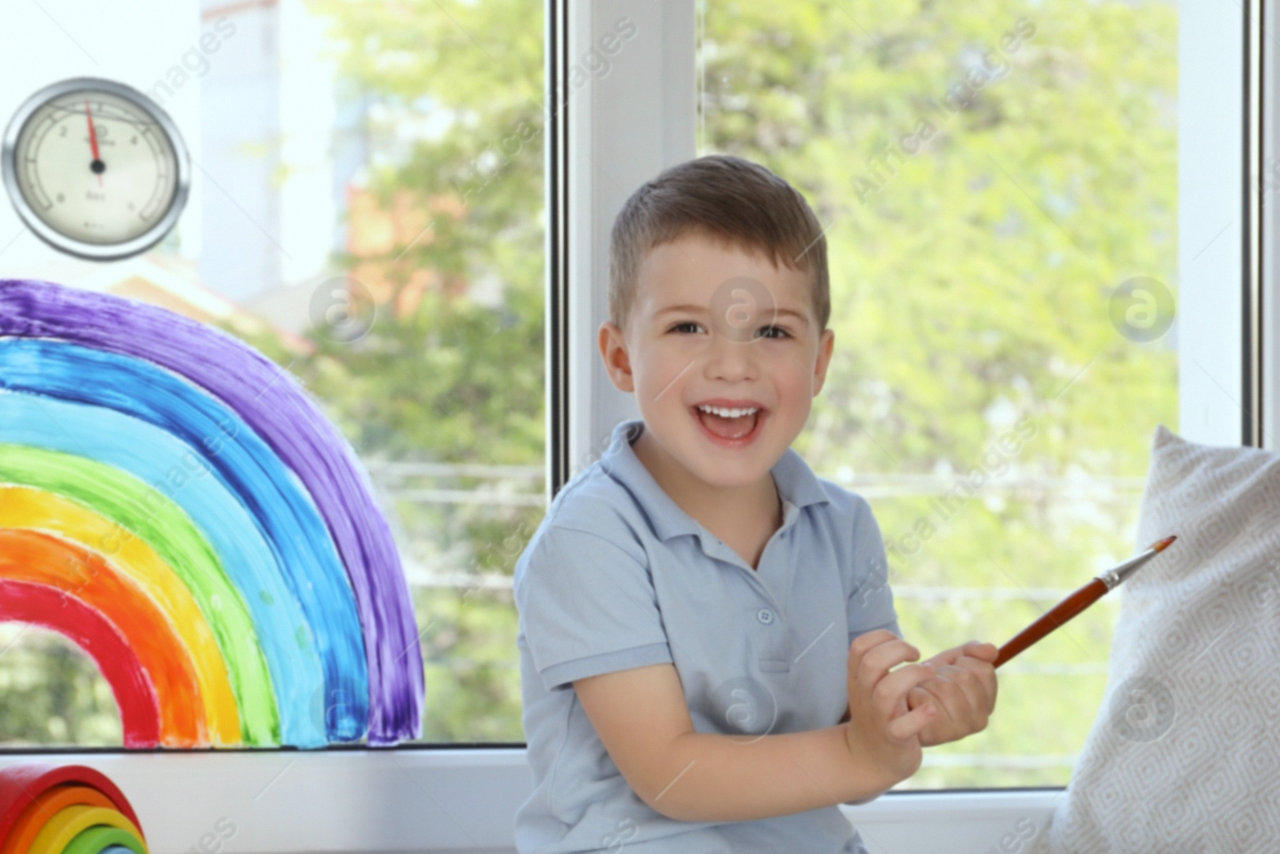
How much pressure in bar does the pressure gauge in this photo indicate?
2.75 bar
